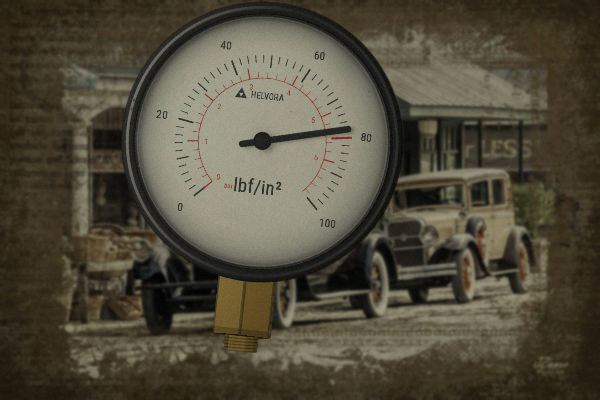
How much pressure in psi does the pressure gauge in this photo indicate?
78 psi
